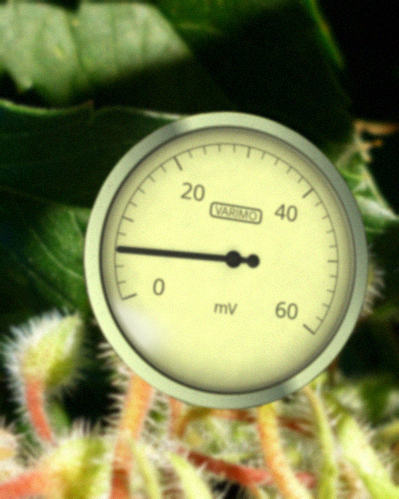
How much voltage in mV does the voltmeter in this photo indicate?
6 mV
